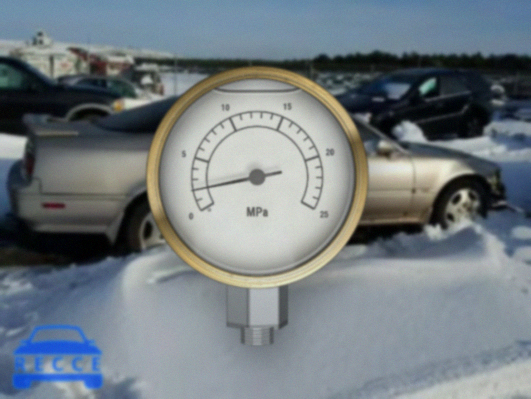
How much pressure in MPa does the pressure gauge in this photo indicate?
2 MPa
